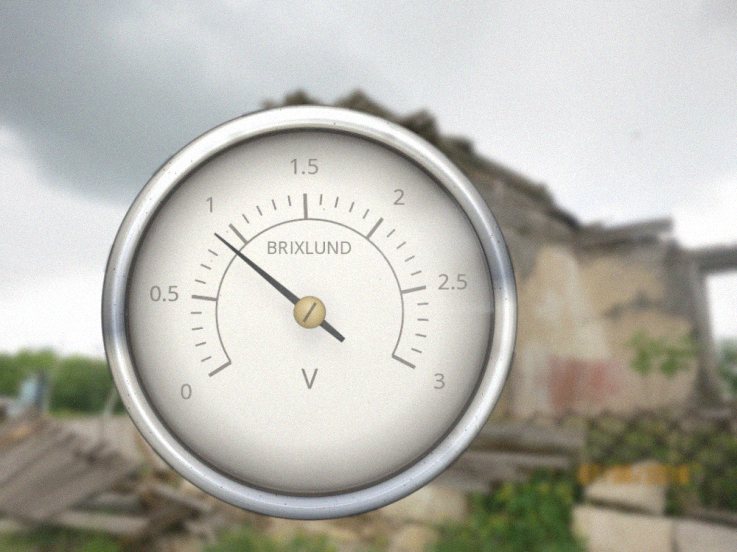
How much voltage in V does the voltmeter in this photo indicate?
0.9 V
